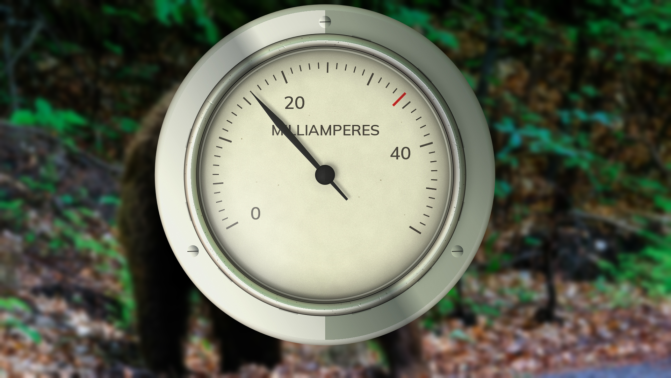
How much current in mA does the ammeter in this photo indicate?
16 mA
